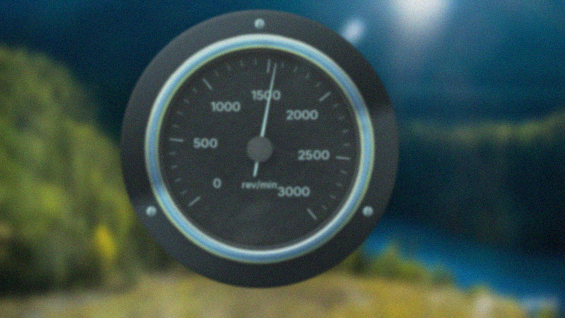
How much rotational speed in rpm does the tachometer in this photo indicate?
1550 rpm
